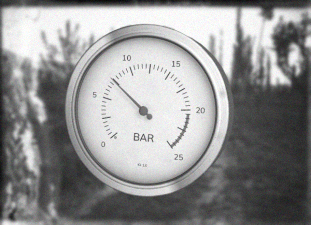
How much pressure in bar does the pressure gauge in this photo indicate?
7.5 bar
